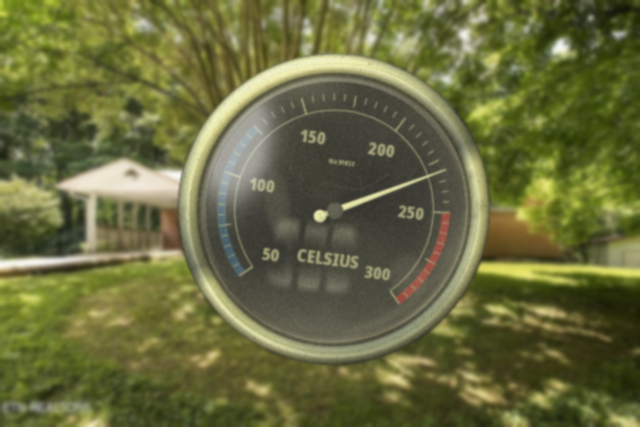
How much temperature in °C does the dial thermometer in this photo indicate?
230 °C
